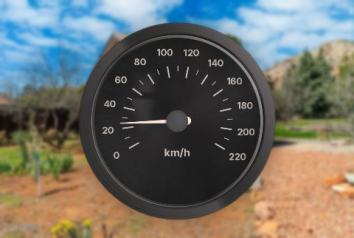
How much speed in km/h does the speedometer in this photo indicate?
25 km/h
